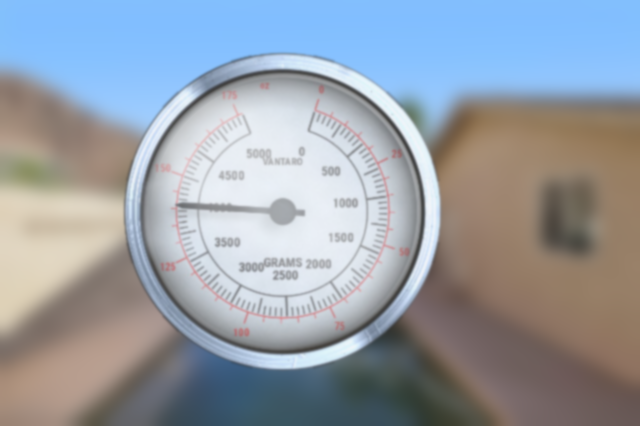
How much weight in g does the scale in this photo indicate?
4000 g
